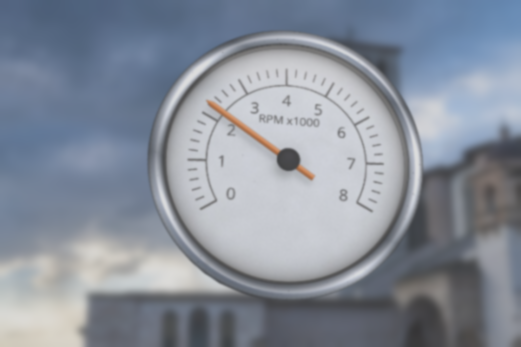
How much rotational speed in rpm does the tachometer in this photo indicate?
2200 rpm
